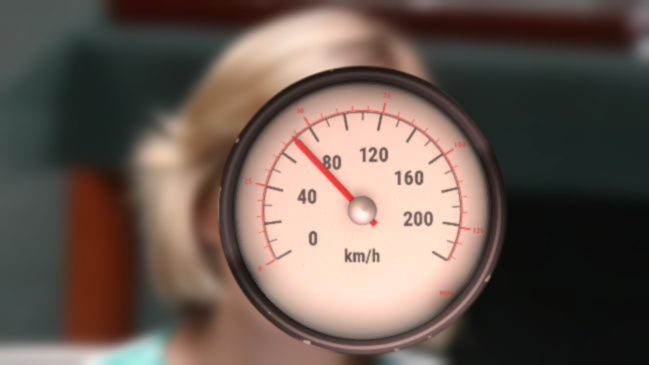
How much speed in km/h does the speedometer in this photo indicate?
70 km/h
